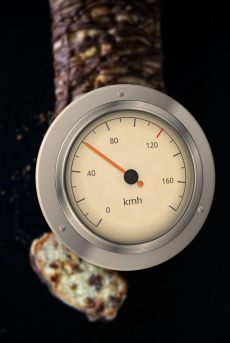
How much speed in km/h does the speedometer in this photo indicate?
60 km/h
